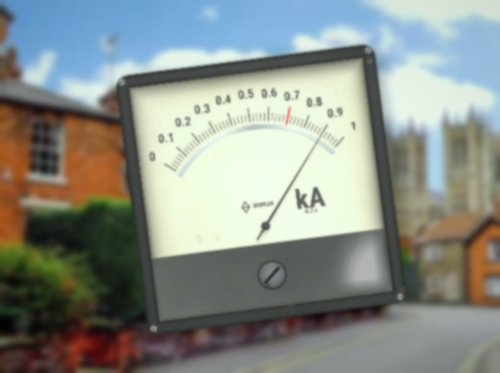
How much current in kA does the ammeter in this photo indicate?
0.9 kA
